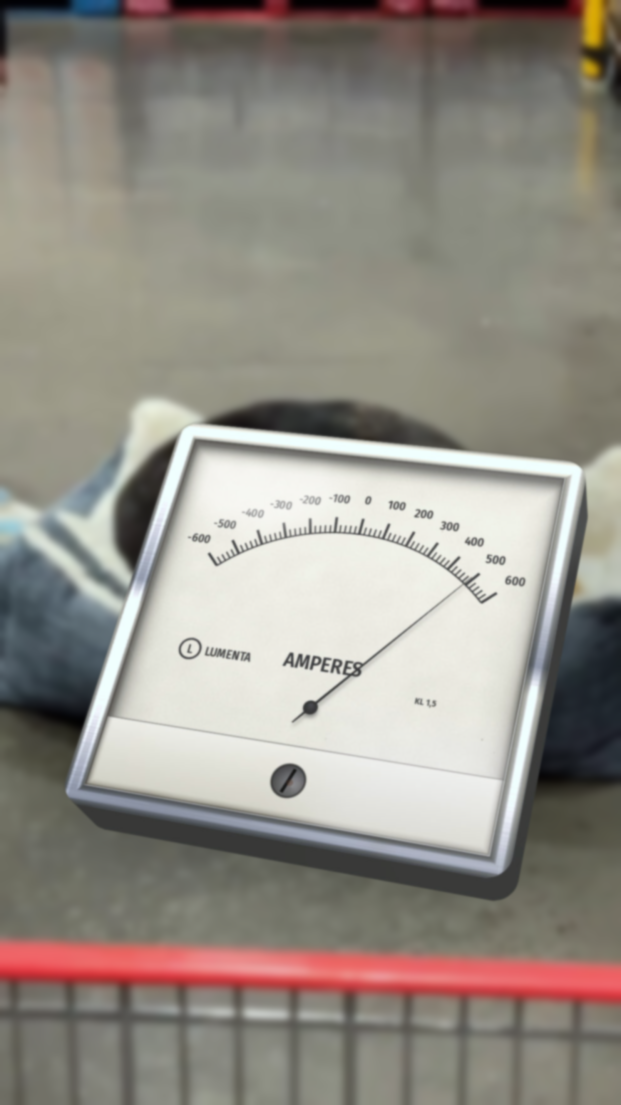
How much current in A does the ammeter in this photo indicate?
500 A
